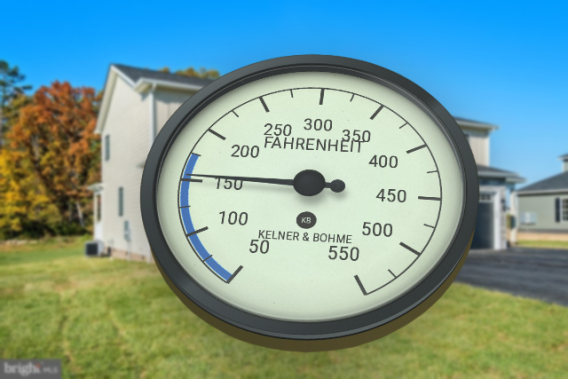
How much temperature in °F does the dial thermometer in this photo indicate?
150 °F
